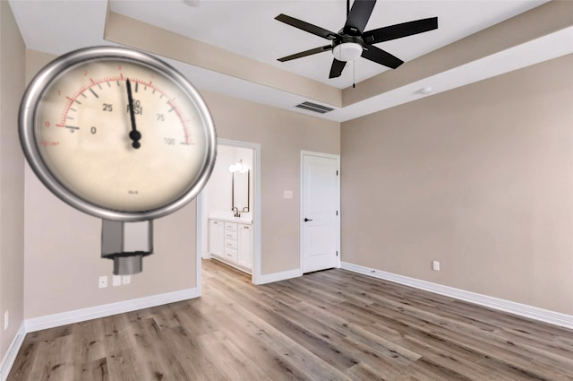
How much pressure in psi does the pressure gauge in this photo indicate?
45 psi
